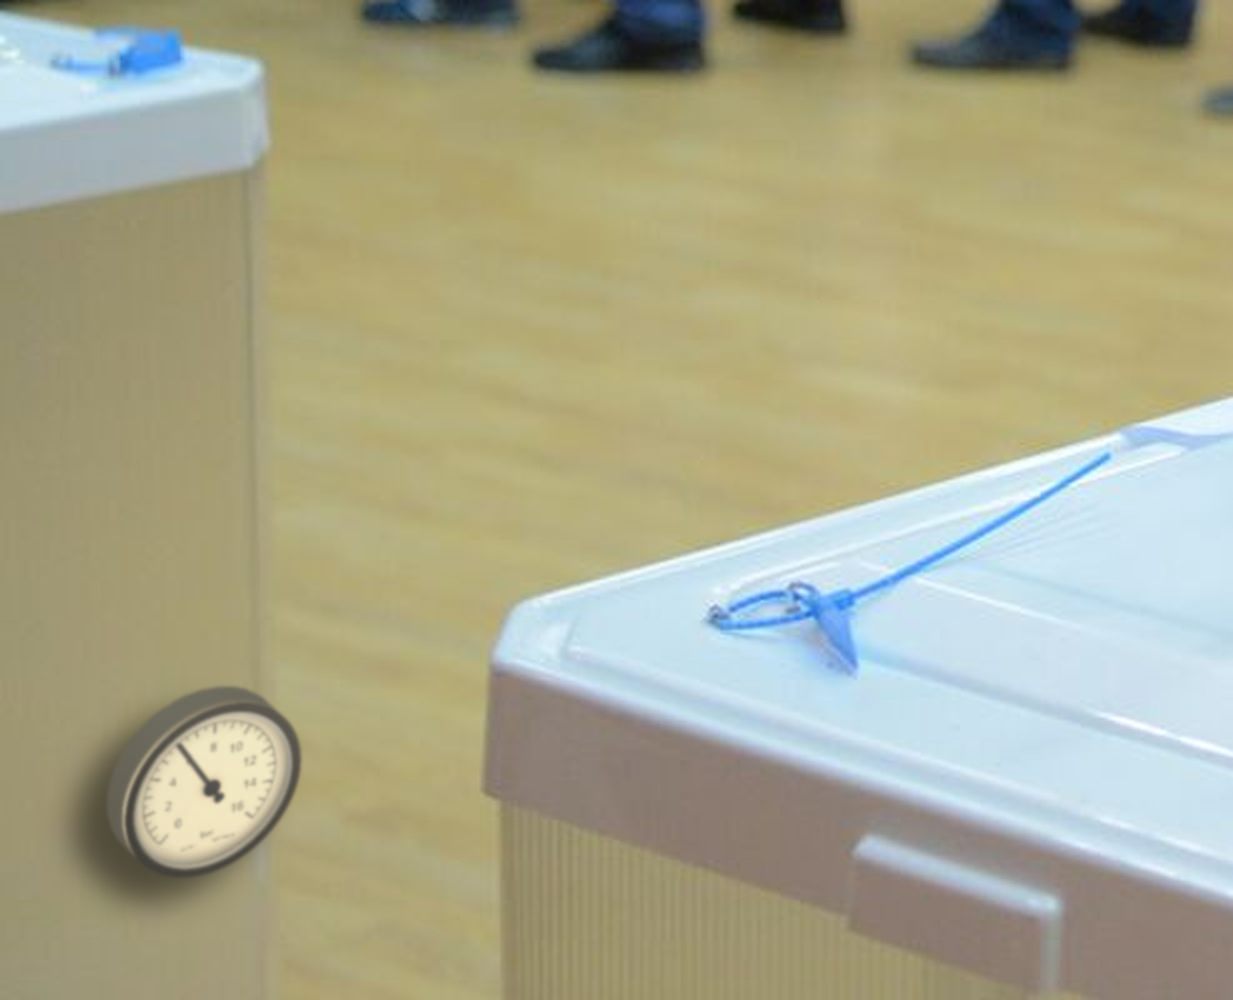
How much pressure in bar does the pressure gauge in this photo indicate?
6 bar
